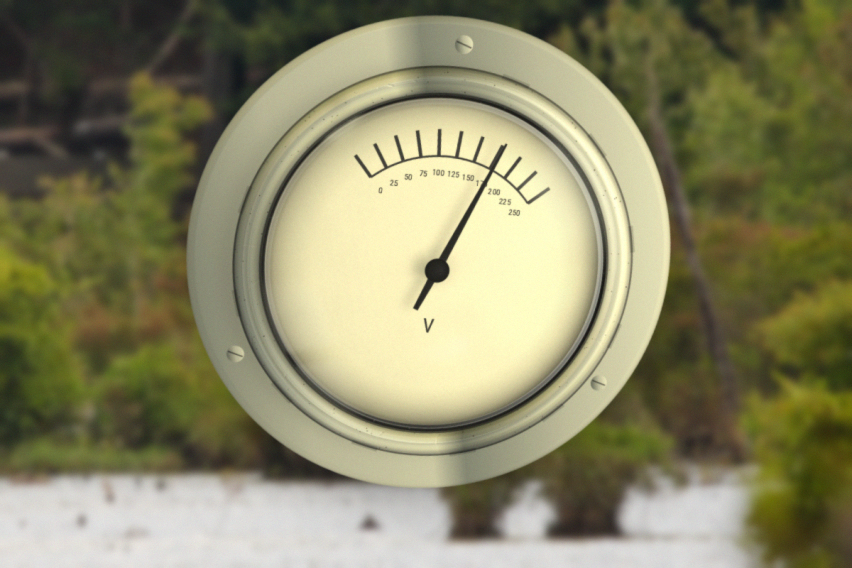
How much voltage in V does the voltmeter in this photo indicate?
175 V
